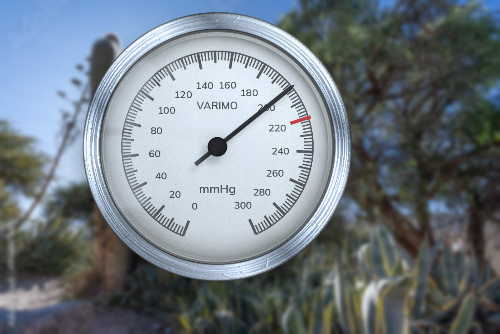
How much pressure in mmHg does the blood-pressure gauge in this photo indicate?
200 mmHg
